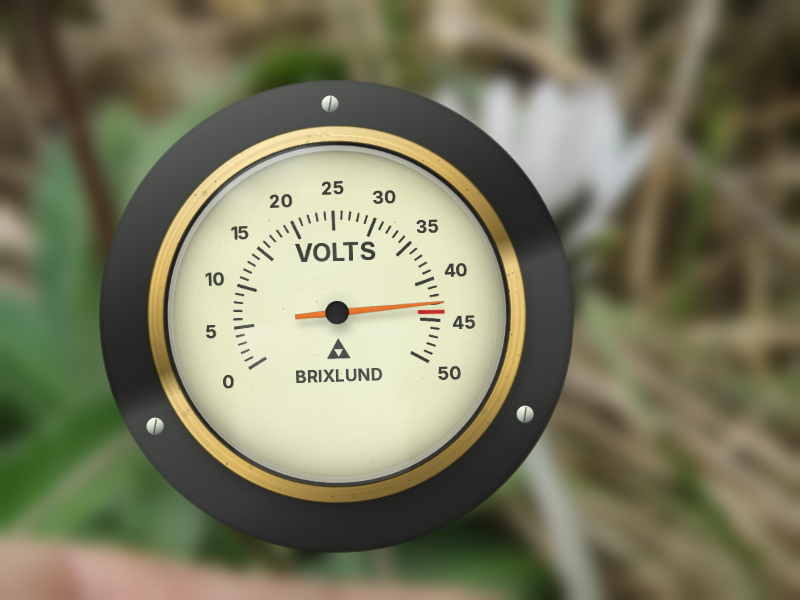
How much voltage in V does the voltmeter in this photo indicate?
43 V
